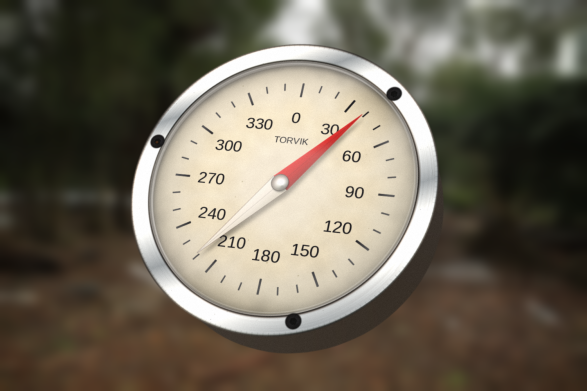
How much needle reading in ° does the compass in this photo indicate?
40 °
